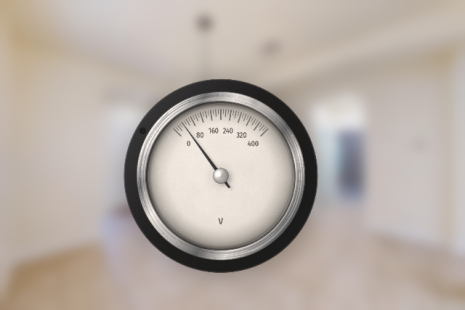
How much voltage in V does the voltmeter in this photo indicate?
40 V
